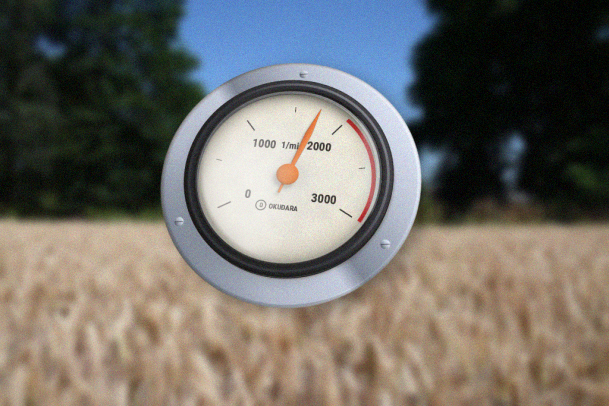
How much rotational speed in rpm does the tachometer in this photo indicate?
1750 rpm
